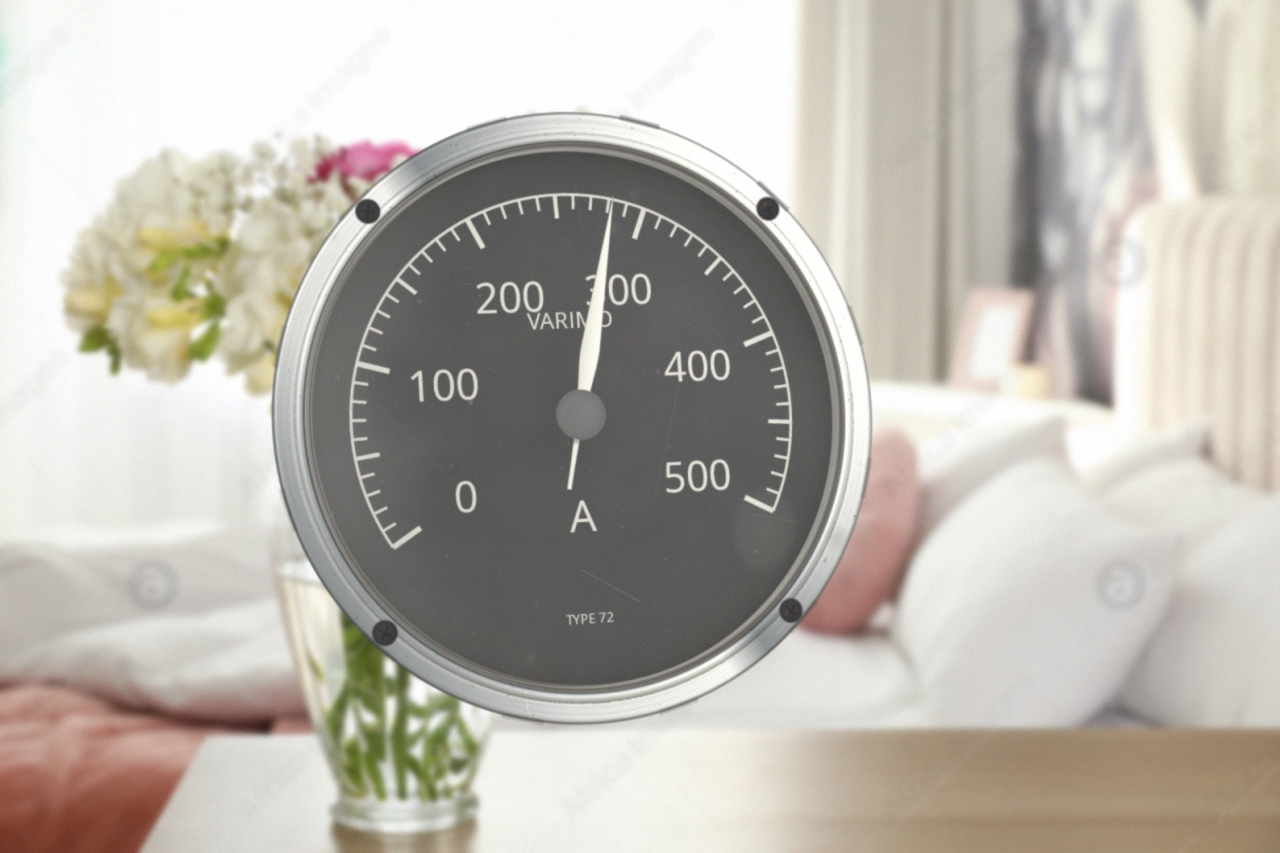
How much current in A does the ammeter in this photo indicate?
280 A
